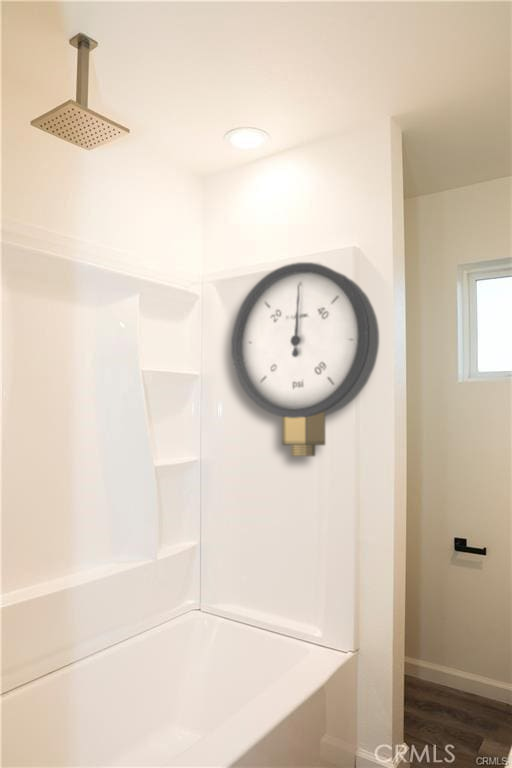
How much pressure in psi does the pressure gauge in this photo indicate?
30 psi
